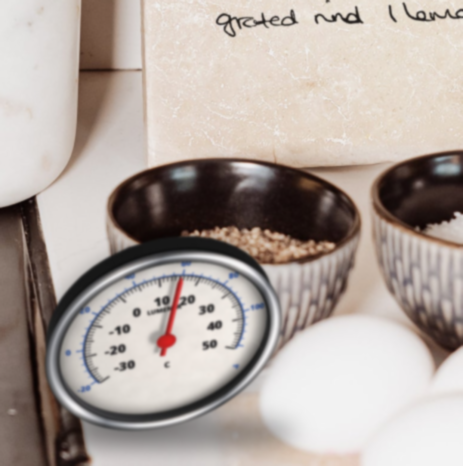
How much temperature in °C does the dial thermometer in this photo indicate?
15 °C
